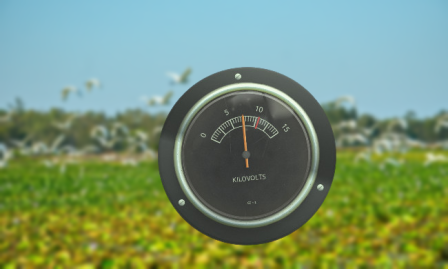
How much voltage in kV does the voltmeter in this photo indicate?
7.5 kV
